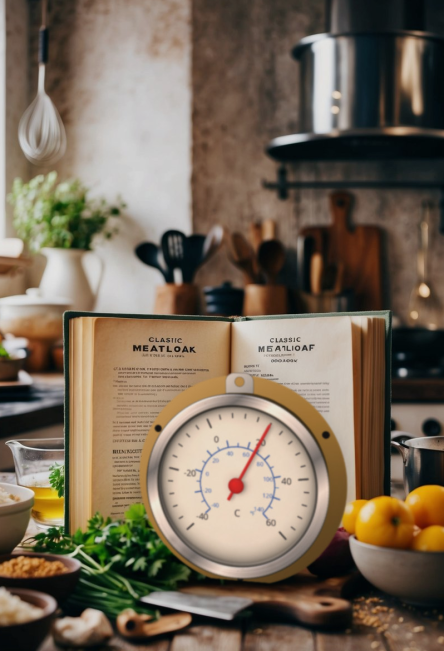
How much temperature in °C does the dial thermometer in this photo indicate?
20 °C
